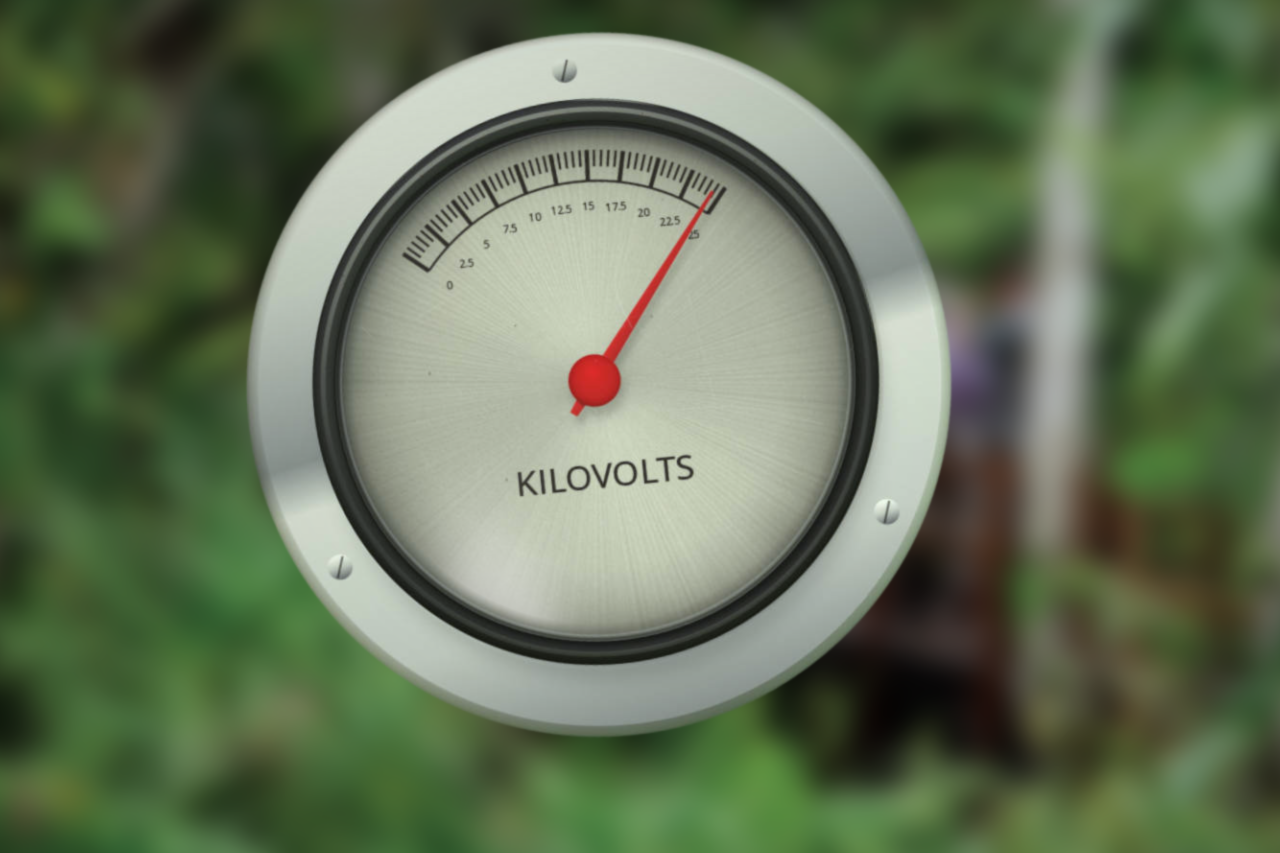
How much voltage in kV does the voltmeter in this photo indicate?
24.5 kV
